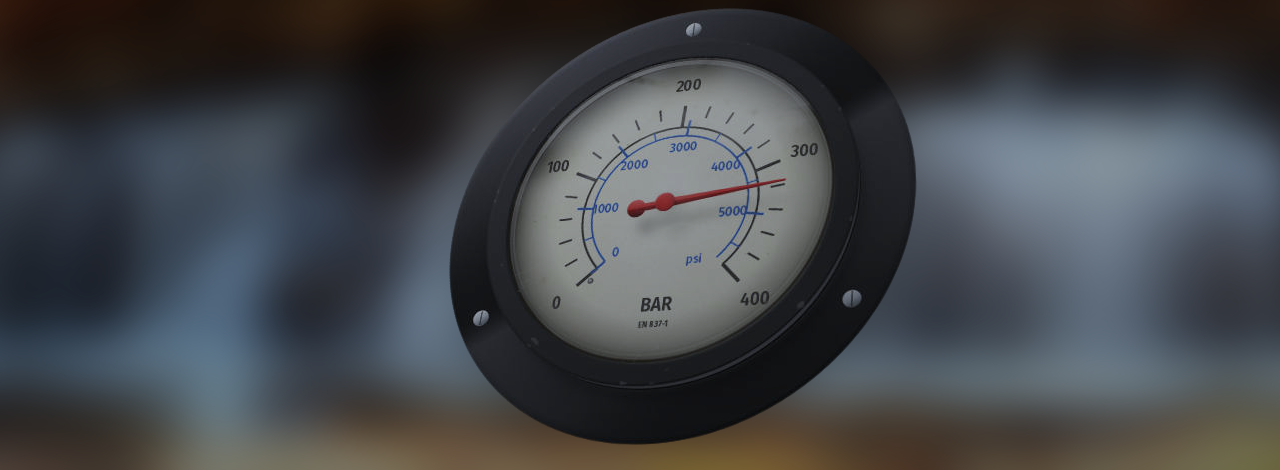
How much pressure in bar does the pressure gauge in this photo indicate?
320 bar
